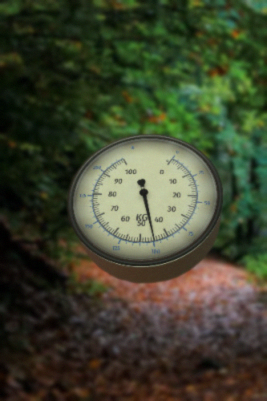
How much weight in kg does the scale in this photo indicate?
45 kg
